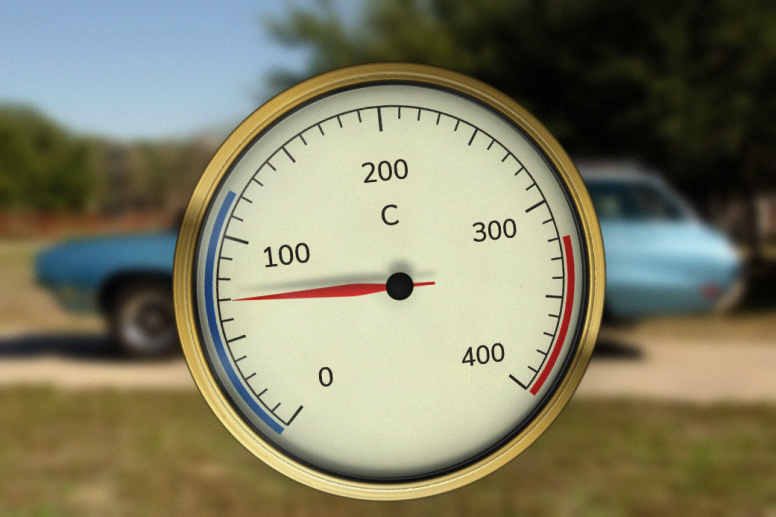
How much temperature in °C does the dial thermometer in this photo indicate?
70 °C
